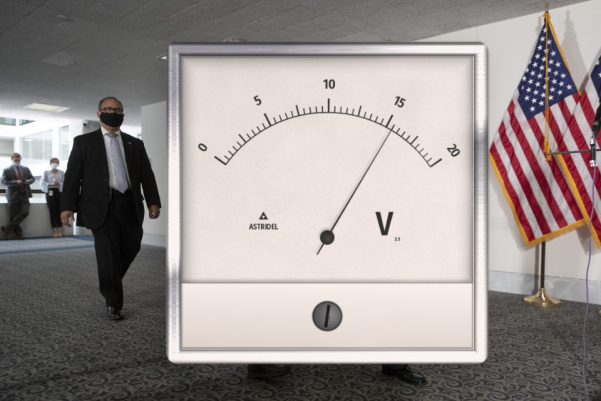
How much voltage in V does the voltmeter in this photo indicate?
15.5 V
